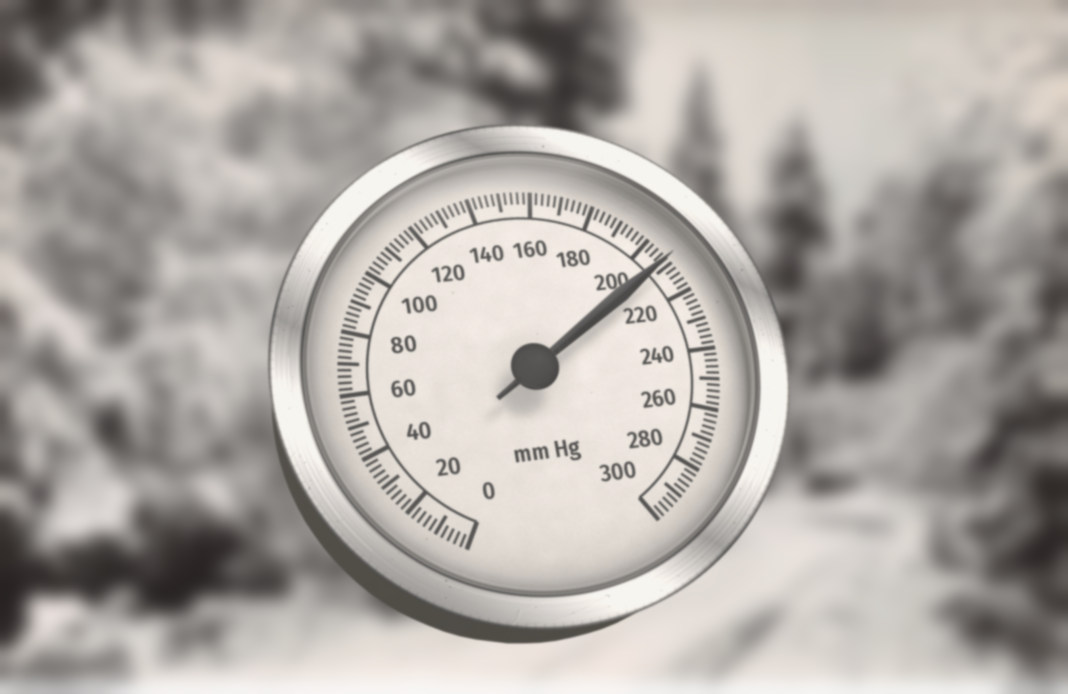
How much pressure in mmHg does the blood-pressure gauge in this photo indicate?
208 mmHg
